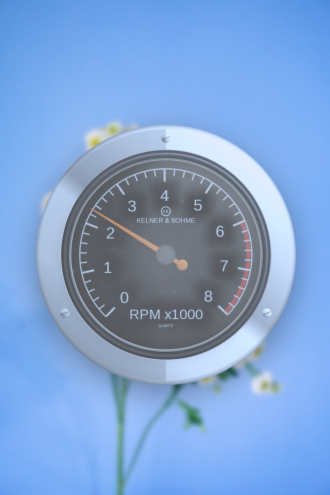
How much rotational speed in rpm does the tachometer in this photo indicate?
2300 rpm
